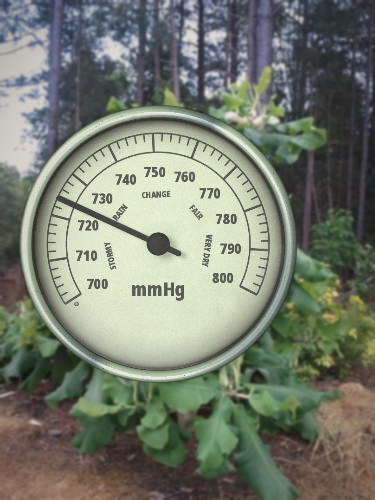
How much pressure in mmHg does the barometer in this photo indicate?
724 mmHg
